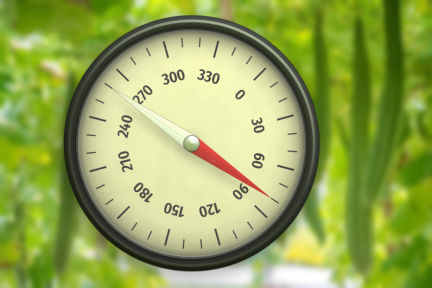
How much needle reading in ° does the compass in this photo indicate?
80 °
